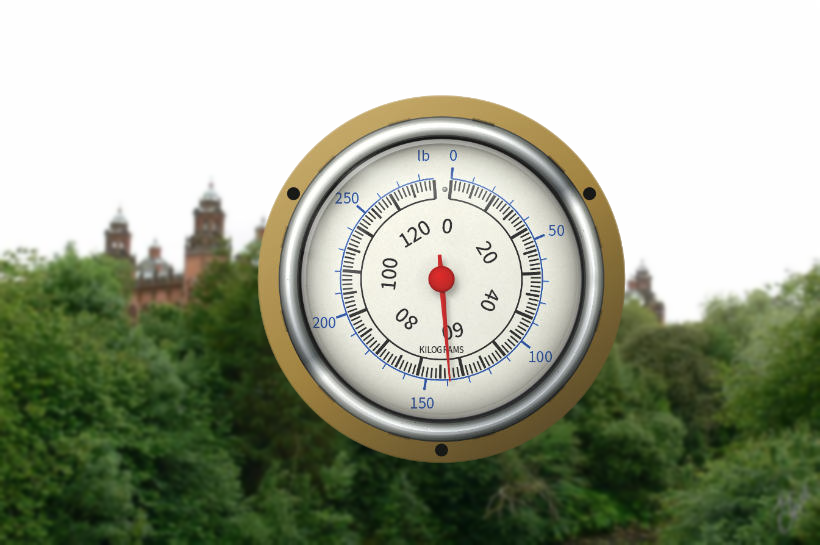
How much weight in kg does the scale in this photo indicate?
63 kg
